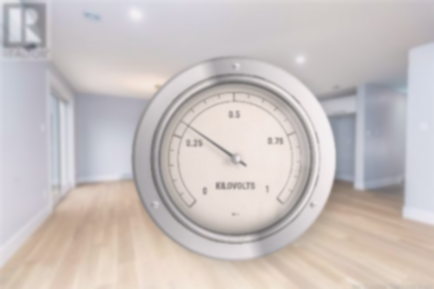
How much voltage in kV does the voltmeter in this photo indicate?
0.3 kV
